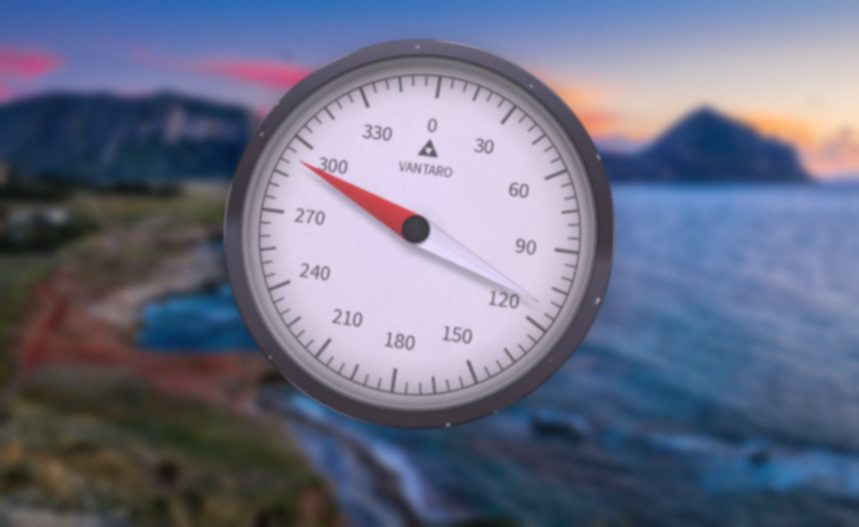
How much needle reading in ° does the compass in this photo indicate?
292.5 °
